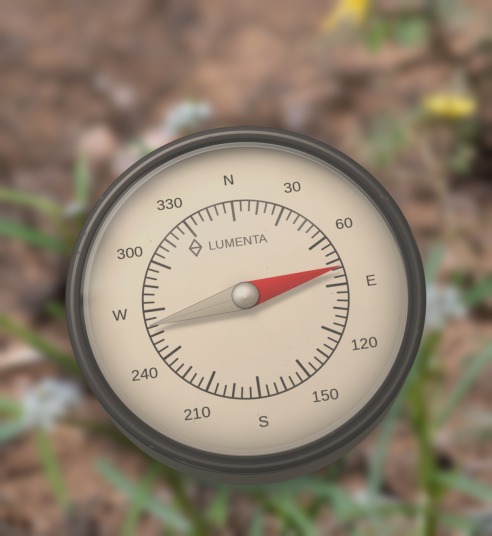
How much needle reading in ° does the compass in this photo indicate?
80 °
